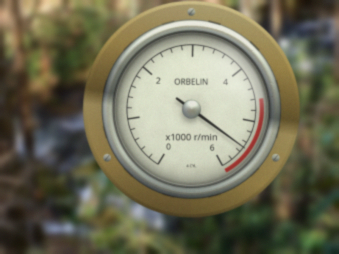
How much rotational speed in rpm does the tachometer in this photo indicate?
5500 rpm
